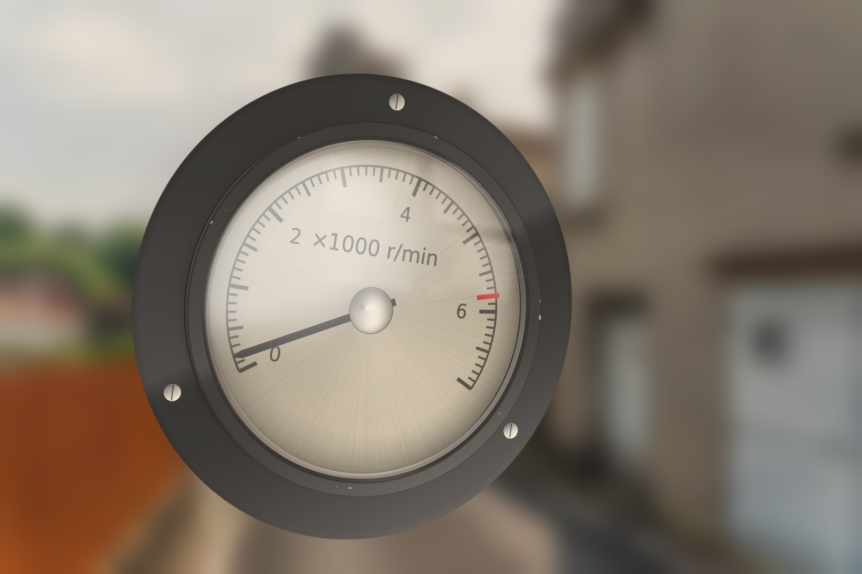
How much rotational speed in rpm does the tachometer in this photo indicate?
200 rpm
